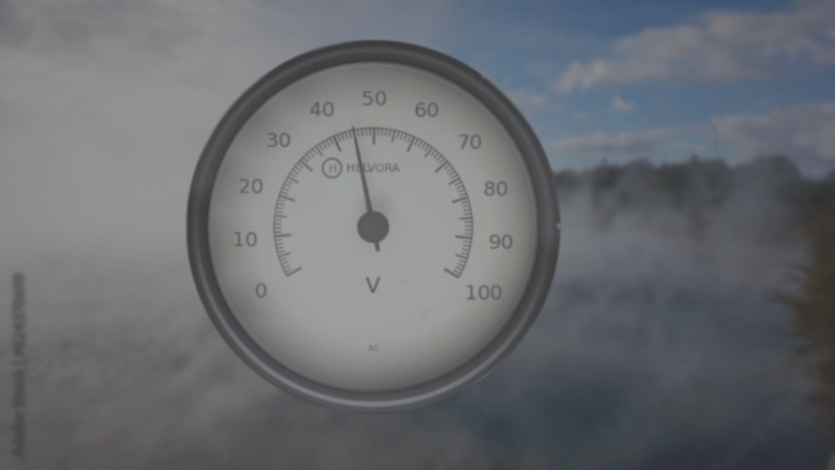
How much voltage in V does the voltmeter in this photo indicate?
45 V
